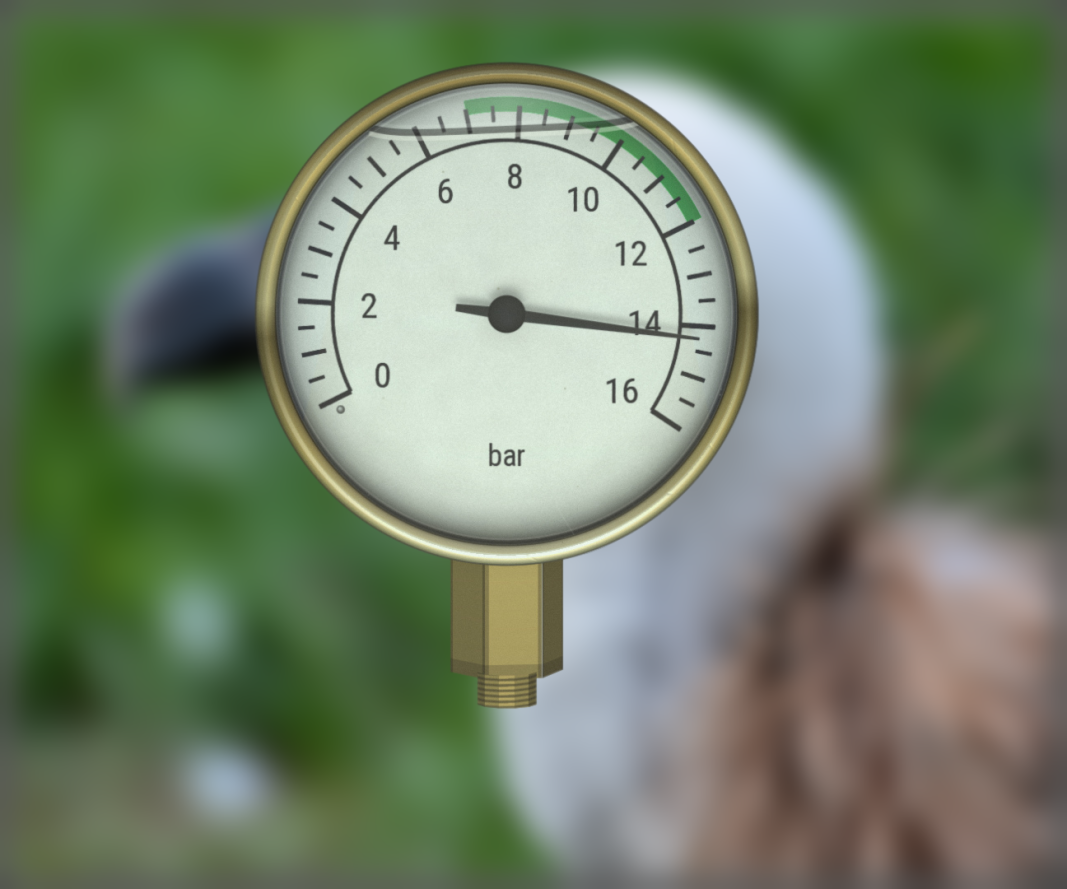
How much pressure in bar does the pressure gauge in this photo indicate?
14.25 bar
